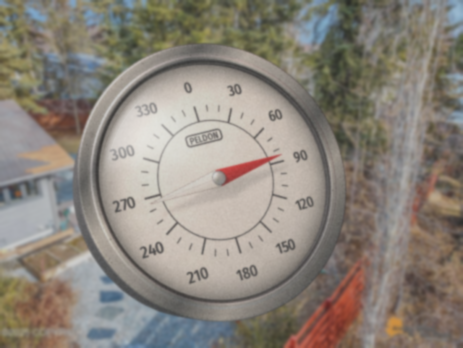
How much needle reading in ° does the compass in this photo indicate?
85 °
